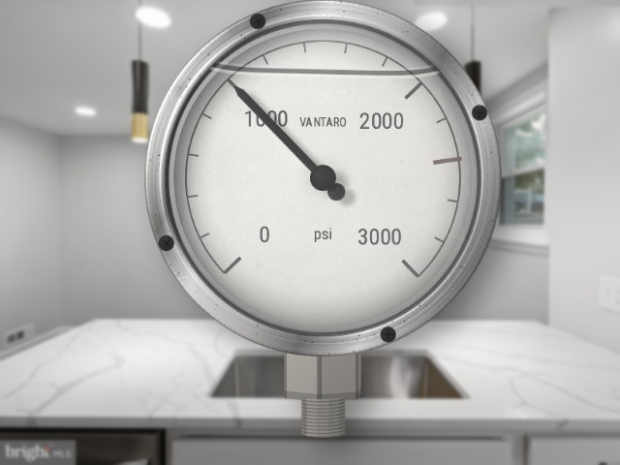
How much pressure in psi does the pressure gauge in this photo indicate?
1000 psi
